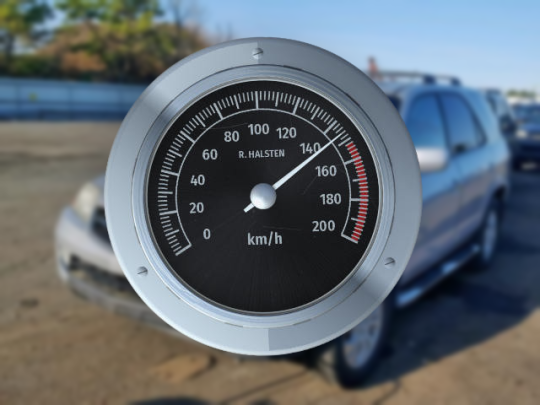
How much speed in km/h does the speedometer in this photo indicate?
146 km/h
